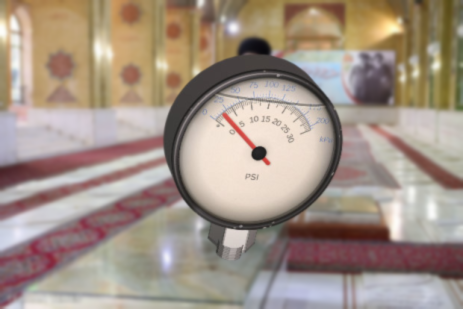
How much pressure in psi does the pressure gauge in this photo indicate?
2.5 psi
